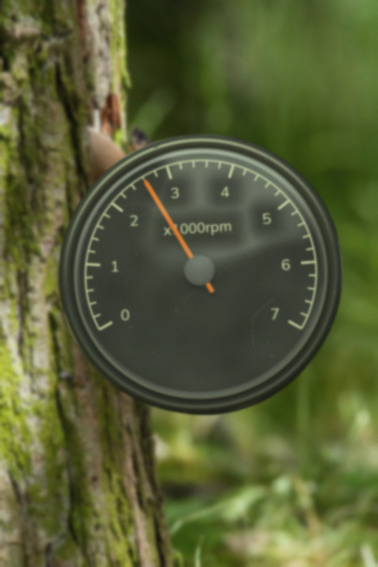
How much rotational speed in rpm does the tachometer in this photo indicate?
2600 rpm
